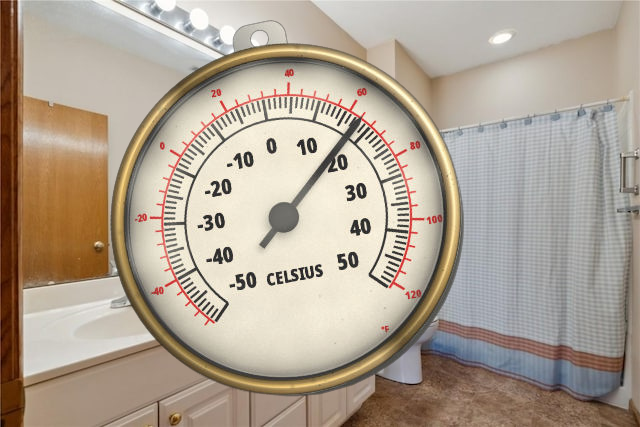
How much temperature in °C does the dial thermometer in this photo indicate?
18 °C
